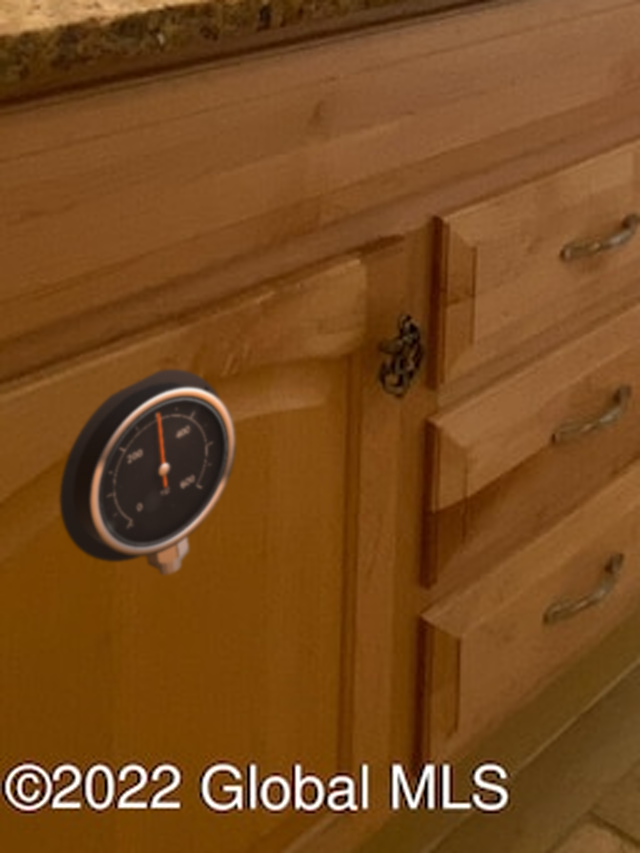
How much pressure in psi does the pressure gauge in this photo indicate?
300 psi
